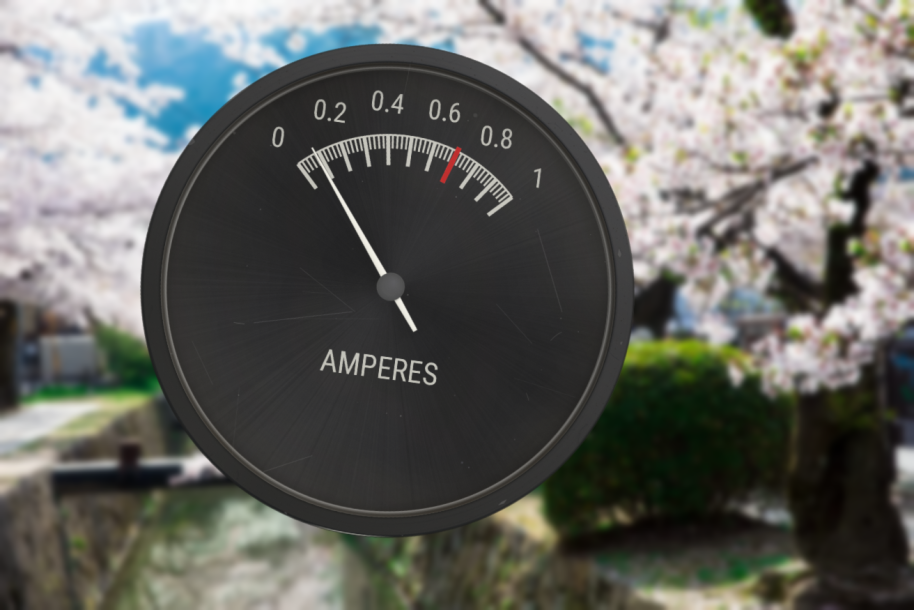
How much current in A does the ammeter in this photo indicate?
0.08 A
